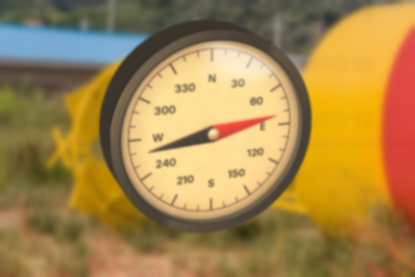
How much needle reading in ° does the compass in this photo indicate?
80 °
